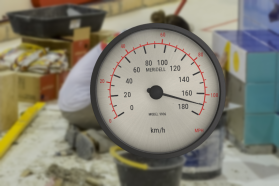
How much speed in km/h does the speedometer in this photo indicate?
170 km/h
